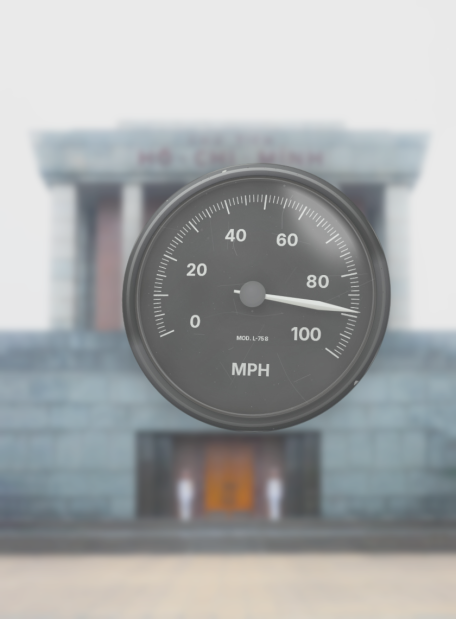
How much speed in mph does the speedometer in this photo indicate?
89 mph
